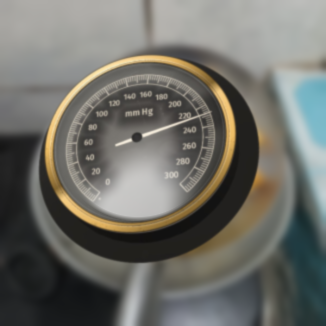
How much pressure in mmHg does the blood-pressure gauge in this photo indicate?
230 mmHg
